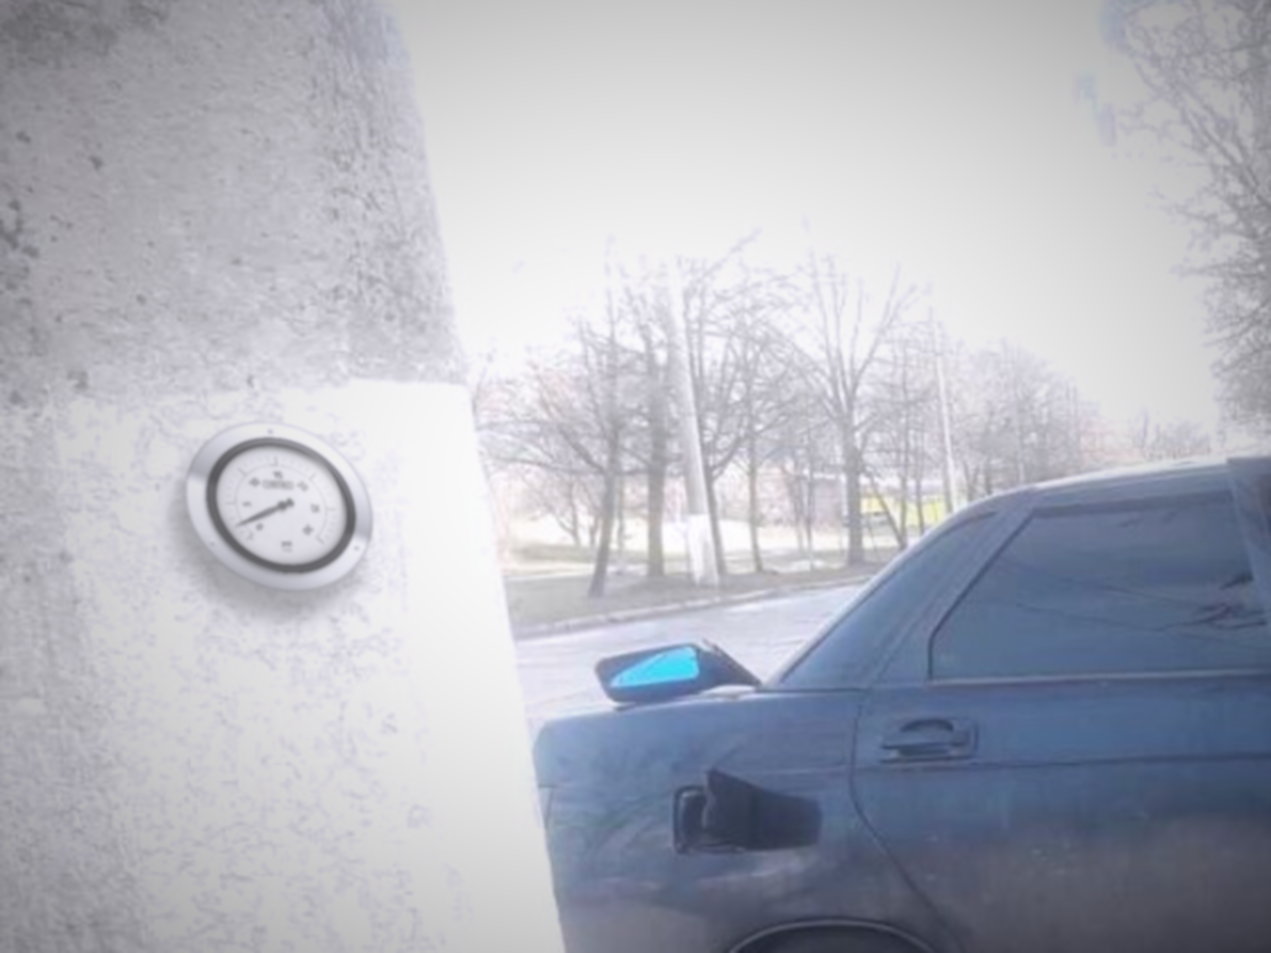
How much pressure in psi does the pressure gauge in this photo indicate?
2 psi
